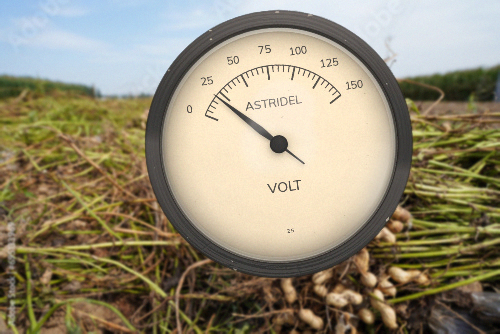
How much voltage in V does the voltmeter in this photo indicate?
20 V
